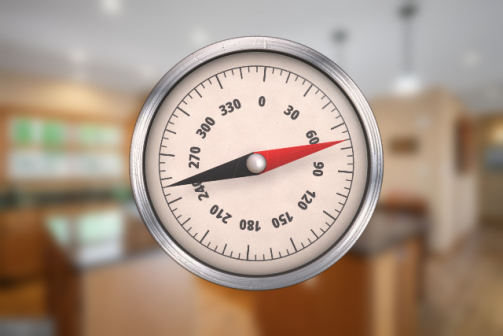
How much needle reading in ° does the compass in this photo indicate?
70 °
